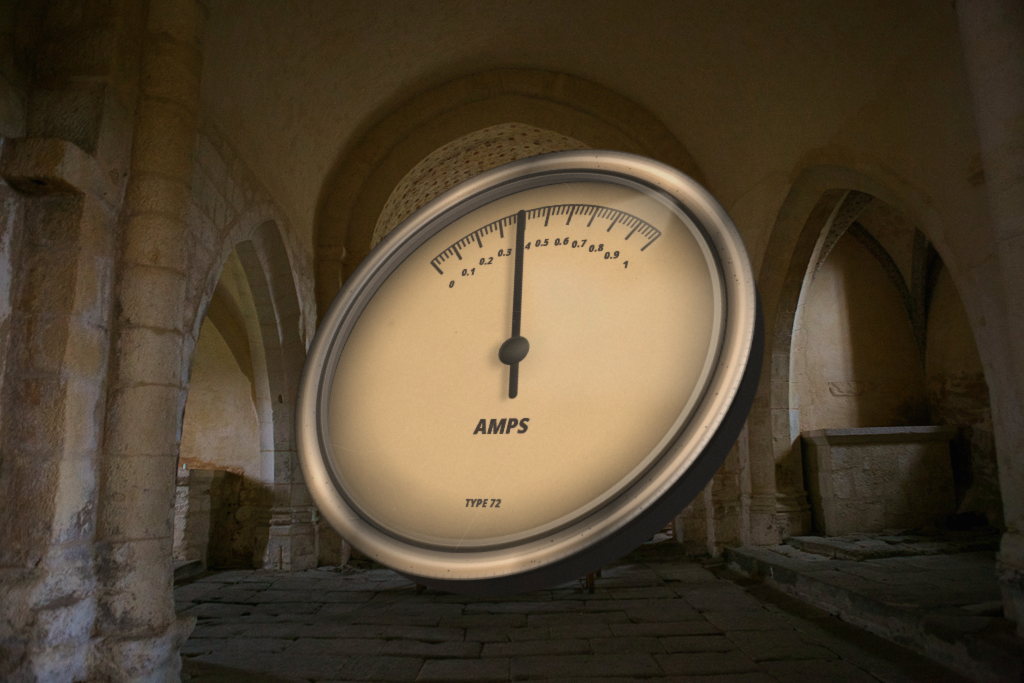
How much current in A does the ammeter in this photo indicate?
0.4 A
